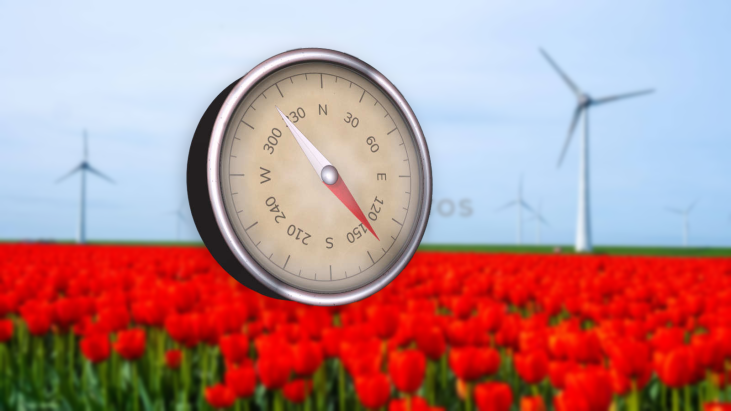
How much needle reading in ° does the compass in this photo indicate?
140 °
